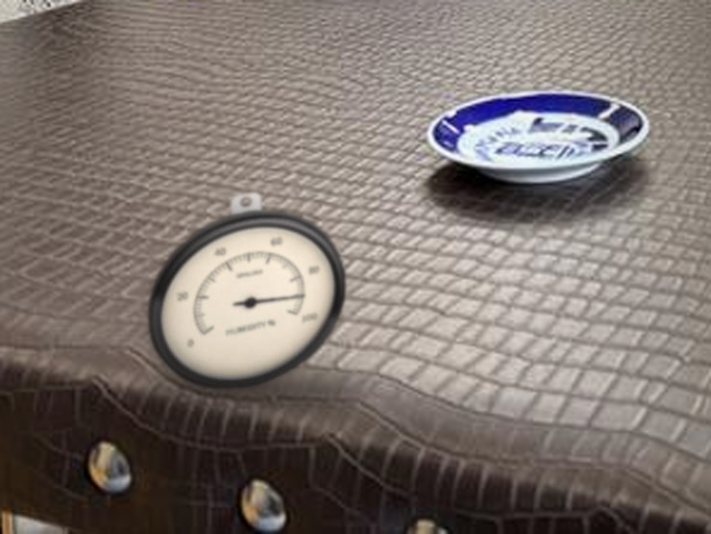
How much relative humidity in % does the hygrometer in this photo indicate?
90 %
